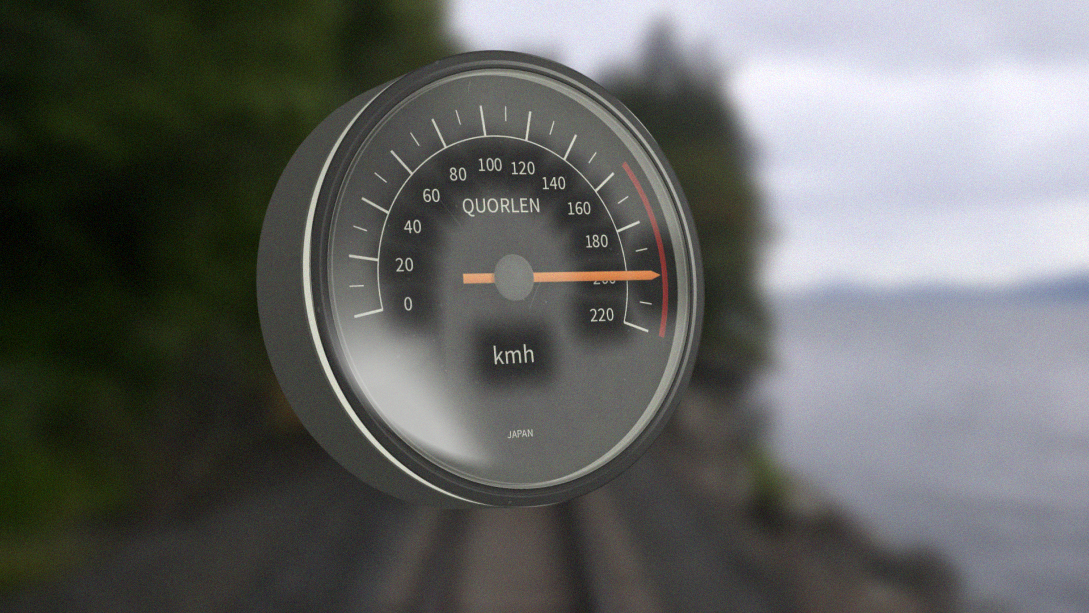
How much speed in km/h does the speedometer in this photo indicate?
200 km/h
